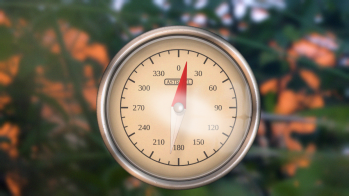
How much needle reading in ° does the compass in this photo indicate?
10 °
